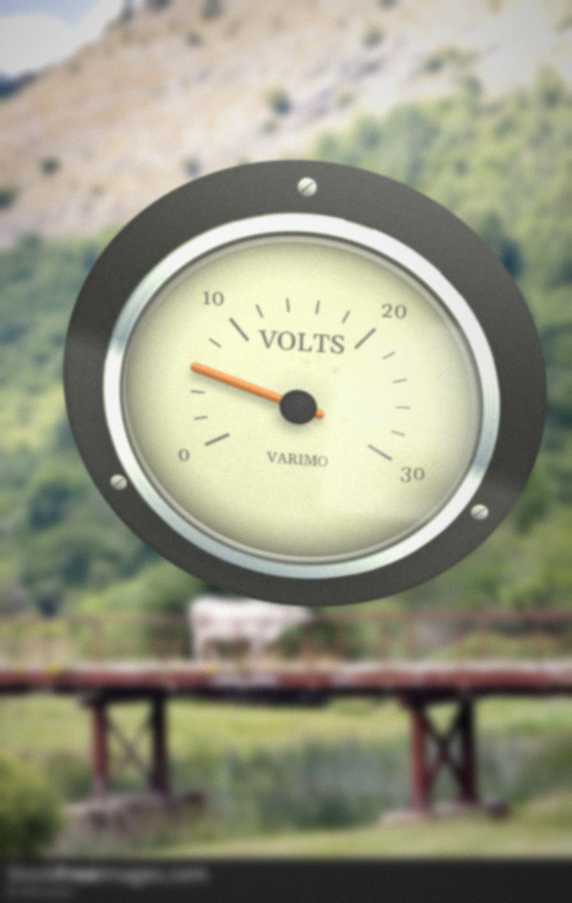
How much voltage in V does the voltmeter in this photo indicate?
6 V
